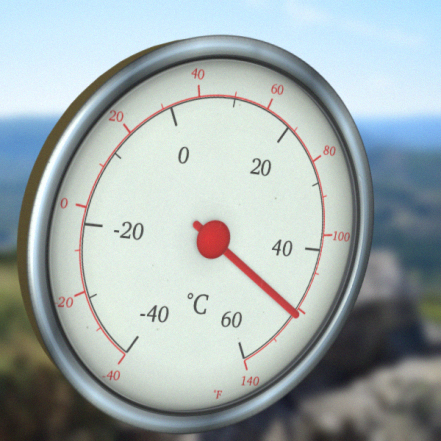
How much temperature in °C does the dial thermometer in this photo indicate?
50 °C
